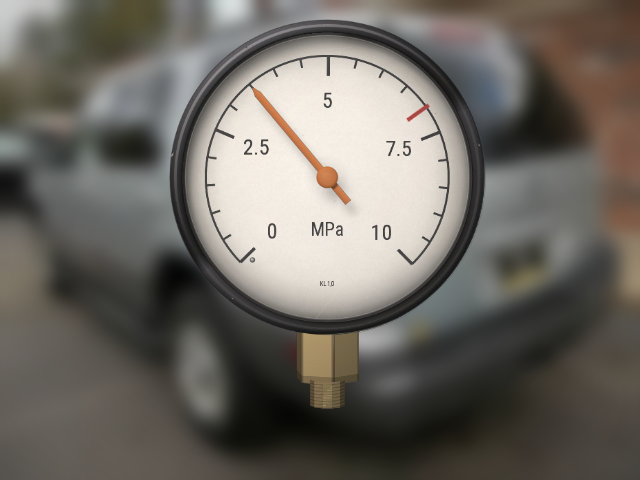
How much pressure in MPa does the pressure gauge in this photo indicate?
3.5 MPa
